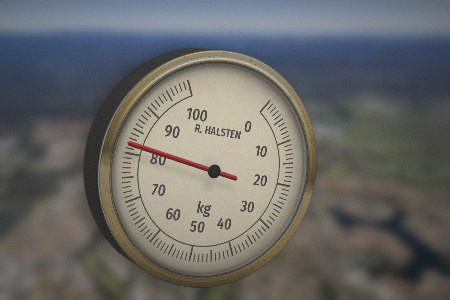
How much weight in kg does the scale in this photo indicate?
82 kg
